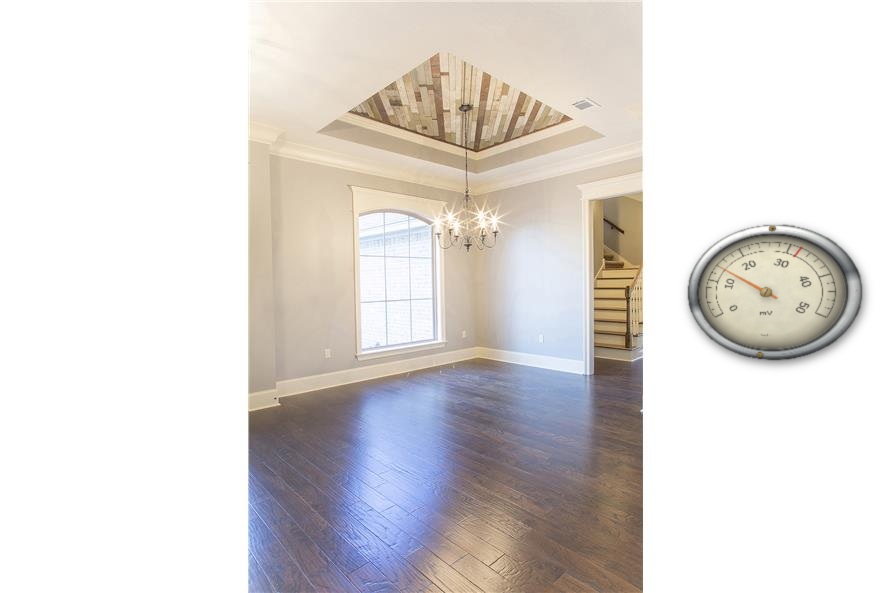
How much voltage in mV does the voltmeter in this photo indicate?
14 mV
